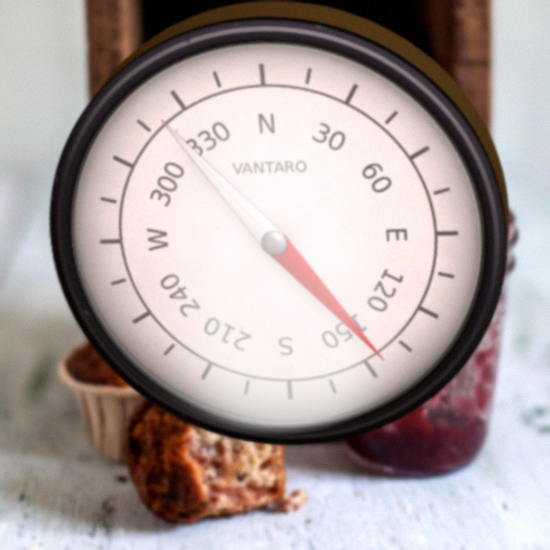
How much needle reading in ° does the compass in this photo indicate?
142.5 °
